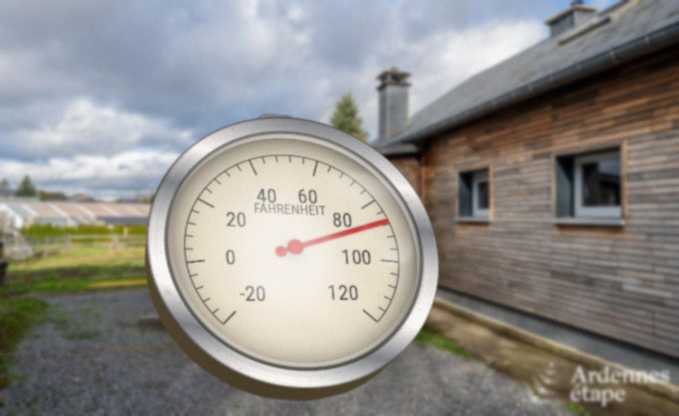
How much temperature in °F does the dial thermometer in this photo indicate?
88 °F
